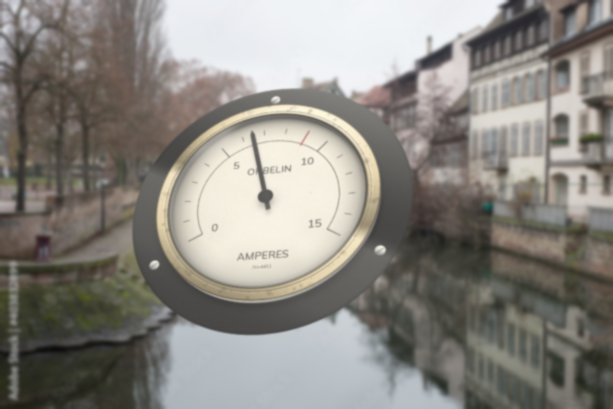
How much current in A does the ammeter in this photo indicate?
6.5 A
